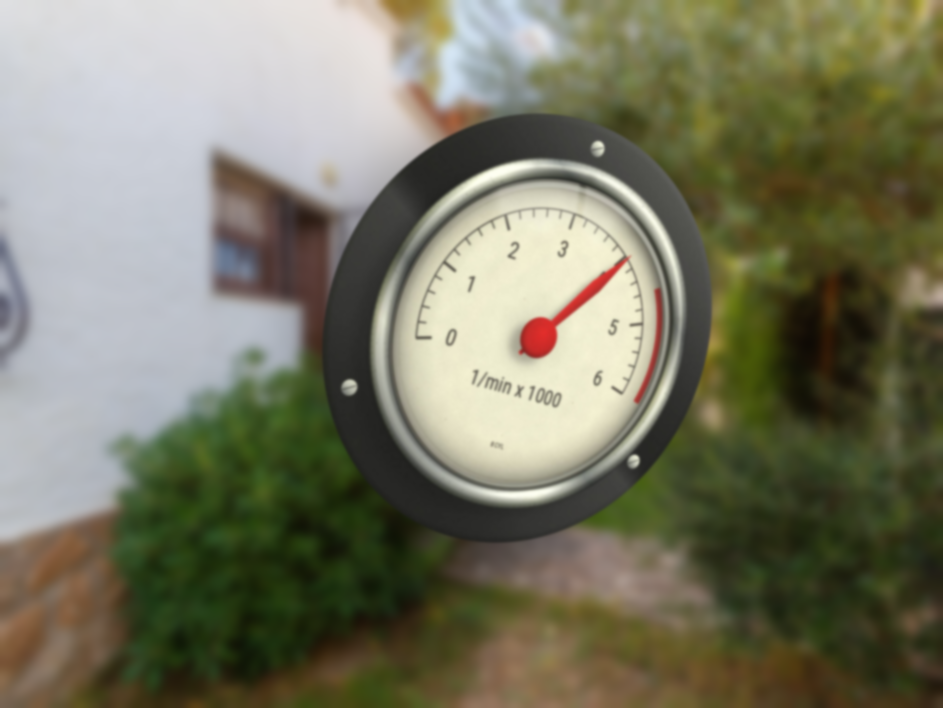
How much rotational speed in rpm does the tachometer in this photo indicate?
4000 rpm
